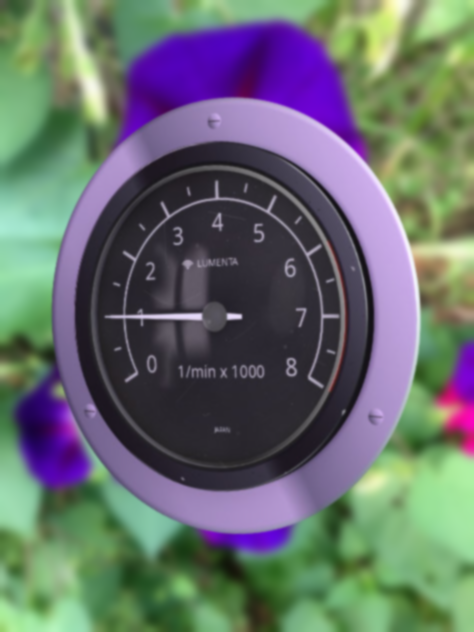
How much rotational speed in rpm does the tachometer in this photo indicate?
1000 rpm
